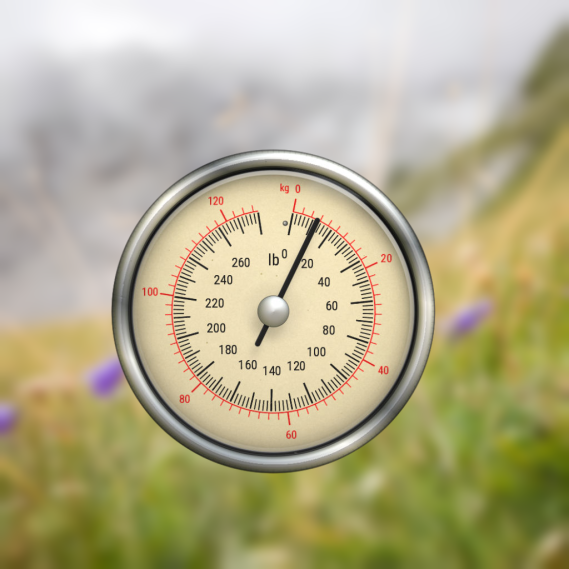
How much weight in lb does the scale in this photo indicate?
12 lb
